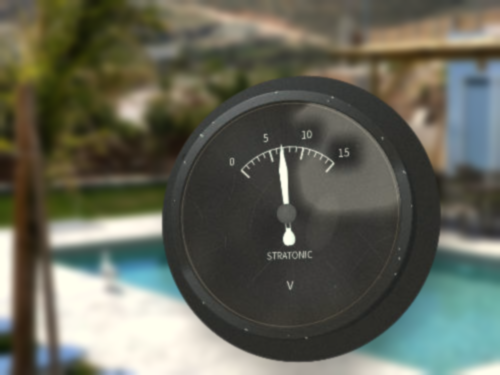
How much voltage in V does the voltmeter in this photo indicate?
7 V
